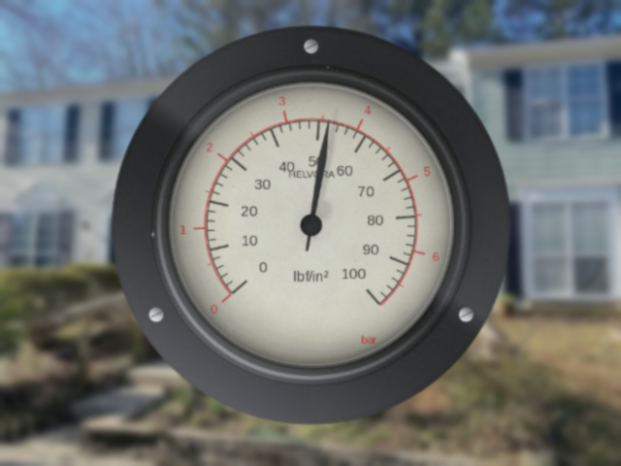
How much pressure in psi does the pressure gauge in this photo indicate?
52 psi
